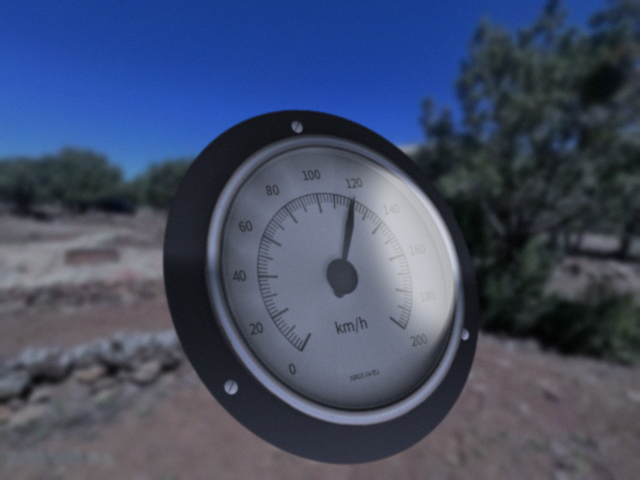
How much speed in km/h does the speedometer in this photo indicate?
120 km/h
